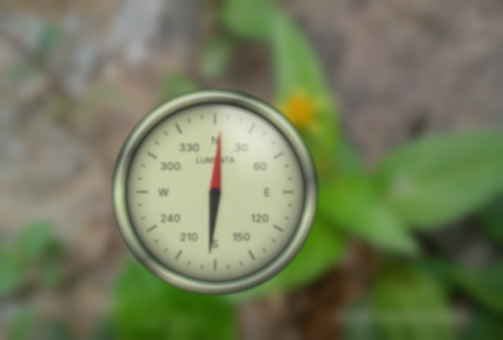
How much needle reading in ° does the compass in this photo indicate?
5 °
